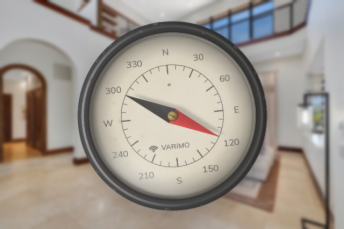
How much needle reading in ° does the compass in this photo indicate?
120 °
